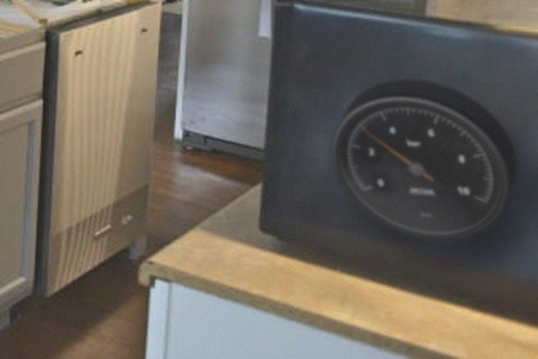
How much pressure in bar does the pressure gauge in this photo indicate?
3 bar
